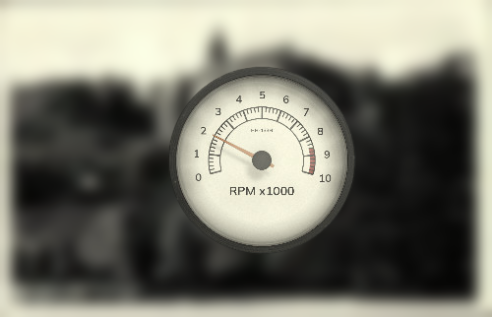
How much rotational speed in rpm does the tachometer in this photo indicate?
2000 rpm
